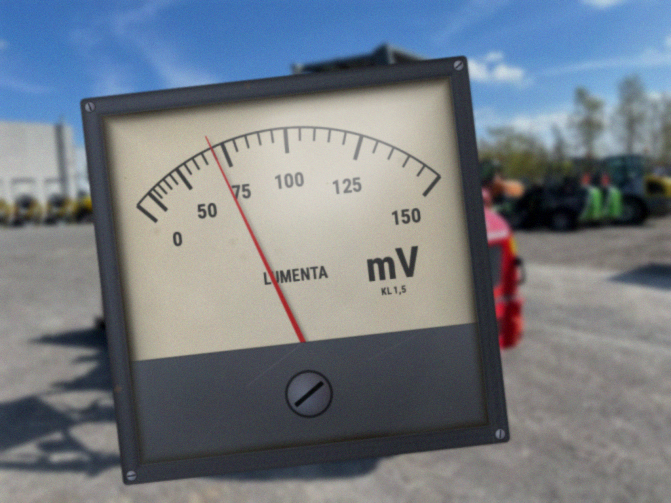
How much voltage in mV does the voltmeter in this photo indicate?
70 mV
